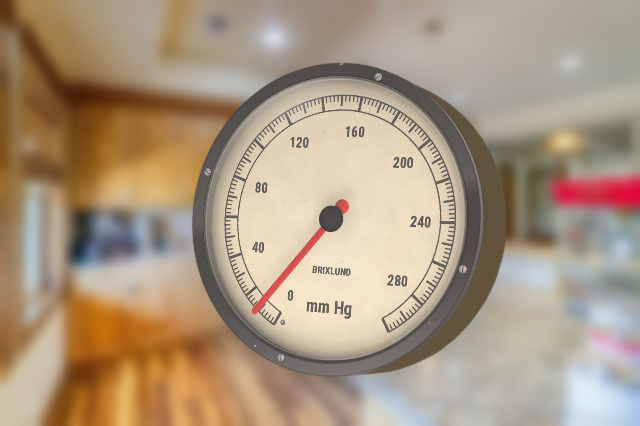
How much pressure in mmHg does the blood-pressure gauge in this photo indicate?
10 mmHg
